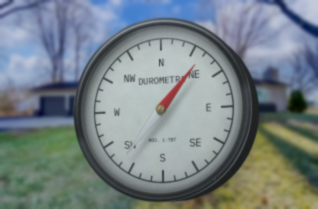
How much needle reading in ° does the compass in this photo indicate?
40 °
